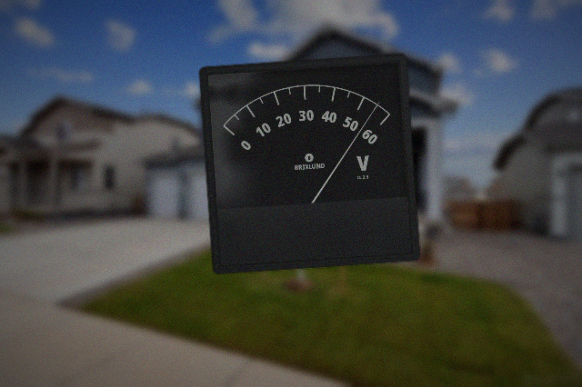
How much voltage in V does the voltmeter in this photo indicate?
55 V
